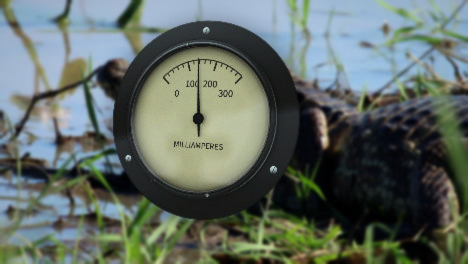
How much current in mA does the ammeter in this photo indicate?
140 mA
